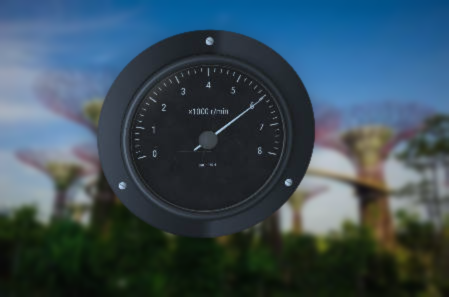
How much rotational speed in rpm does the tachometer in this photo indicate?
6000 rpm
